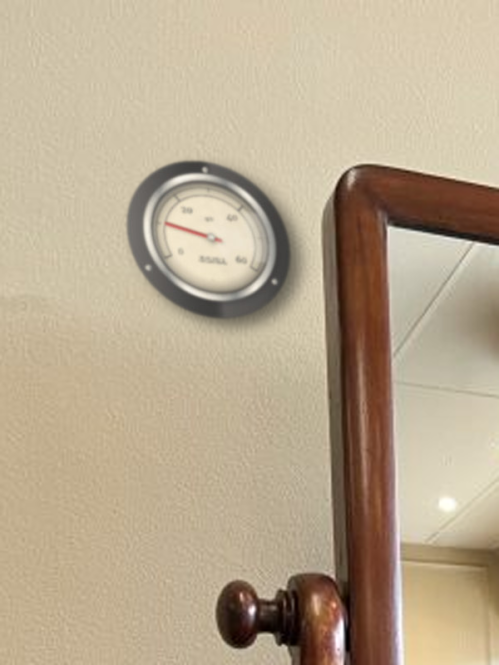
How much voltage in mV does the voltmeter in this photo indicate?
10 mV
